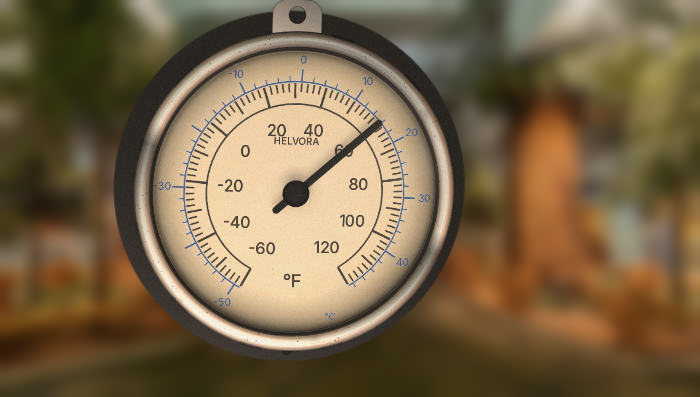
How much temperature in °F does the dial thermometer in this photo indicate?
60 °F
